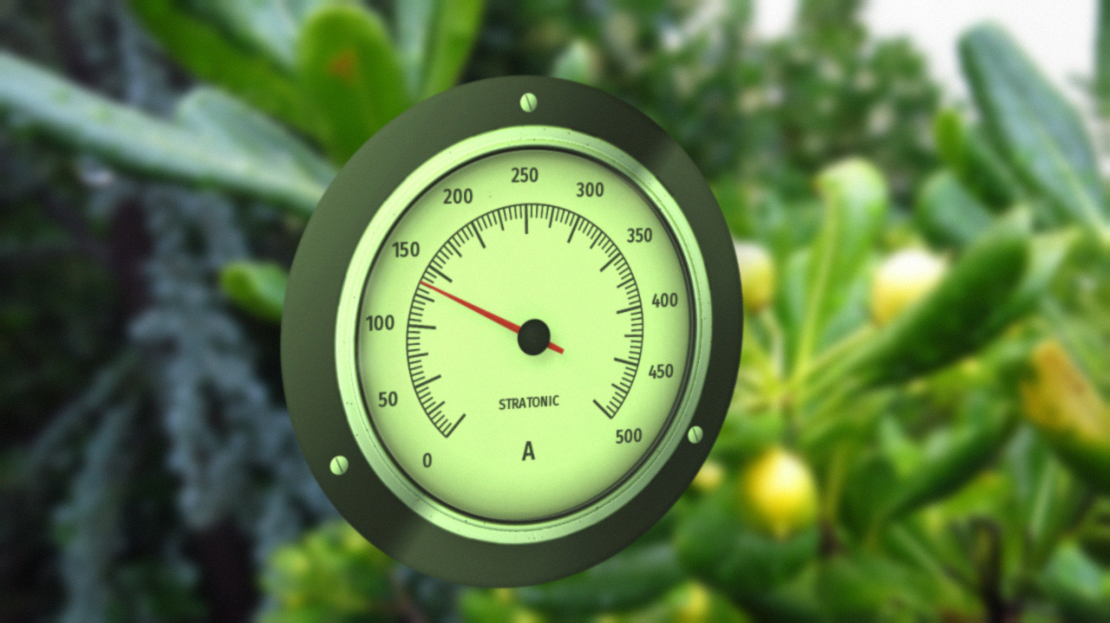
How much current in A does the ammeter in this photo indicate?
135 A
